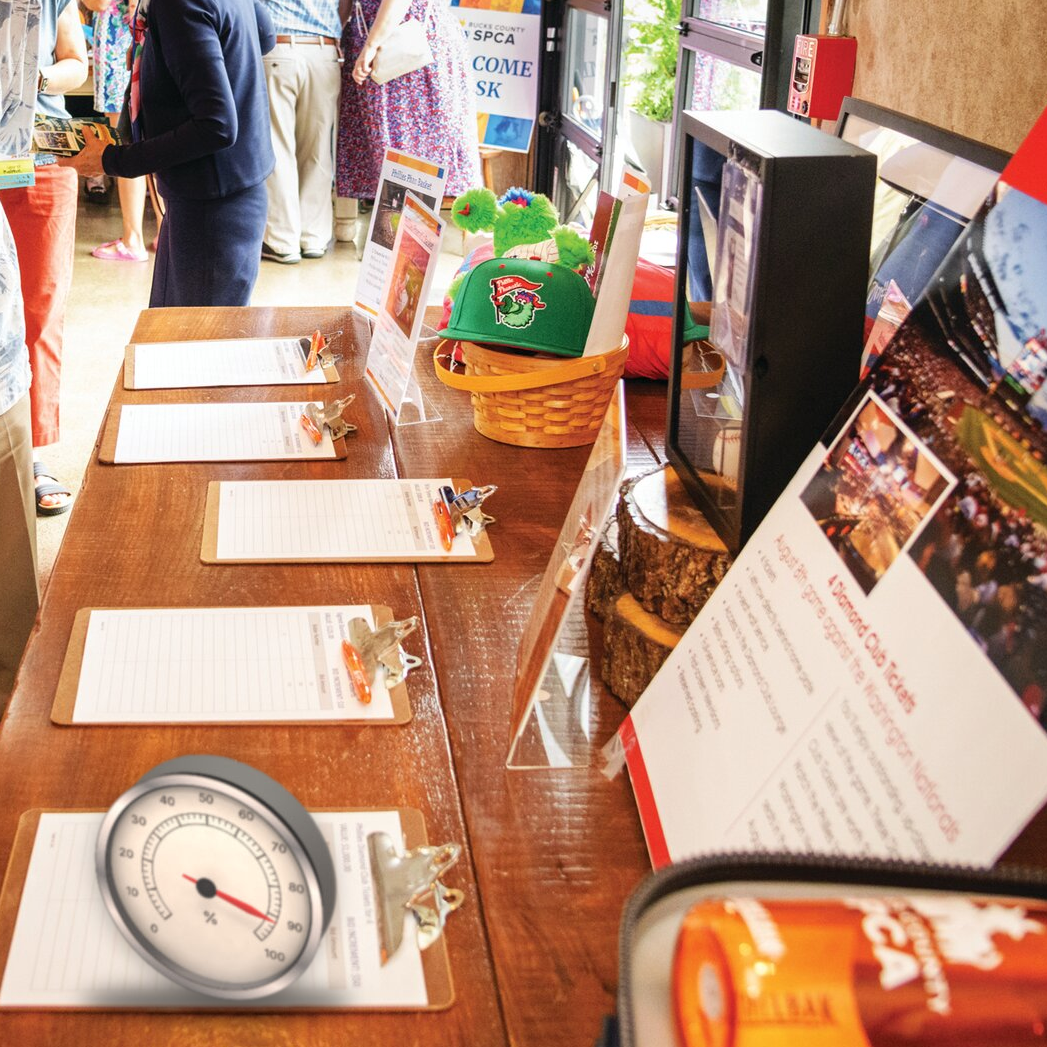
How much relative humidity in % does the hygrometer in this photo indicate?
90 %
